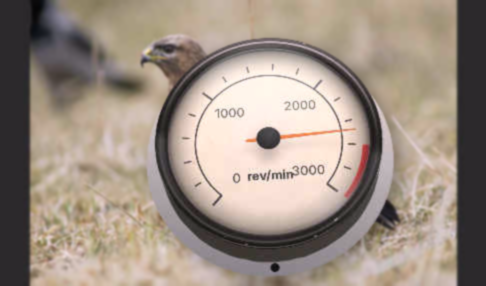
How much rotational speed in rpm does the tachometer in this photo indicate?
2500 rpm
